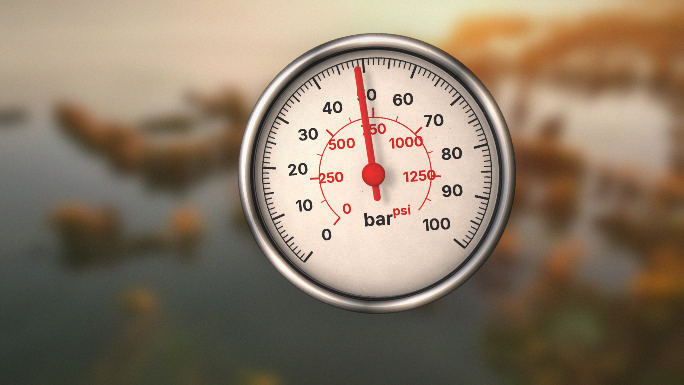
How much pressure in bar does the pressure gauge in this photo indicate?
49 bar
